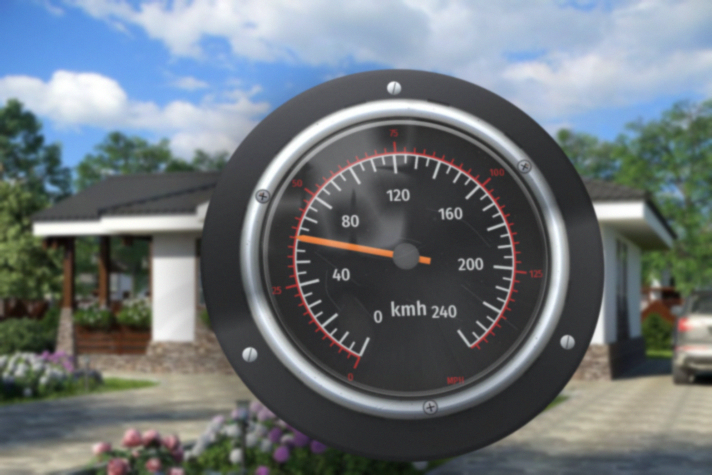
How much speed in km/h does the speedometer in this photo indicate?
60 km/h
